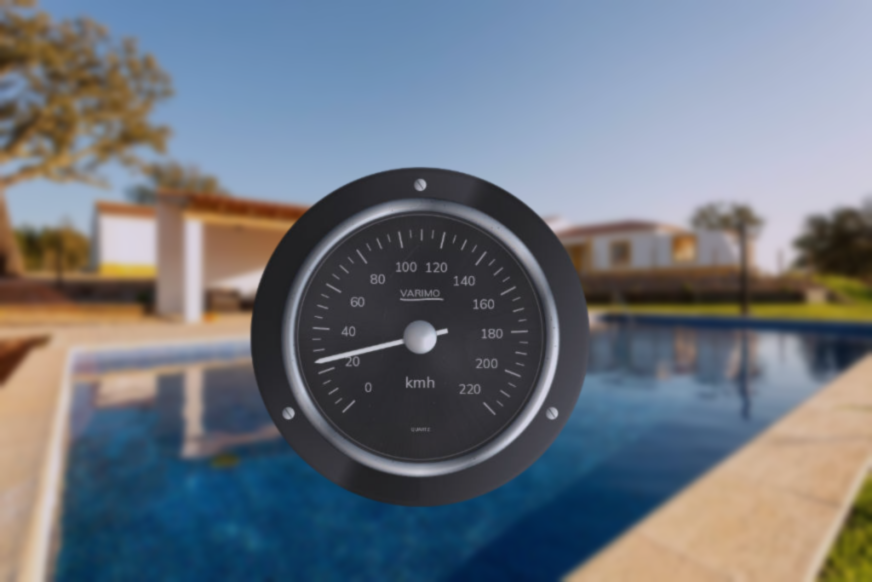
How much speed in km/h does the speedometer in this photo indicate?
25 km/h
